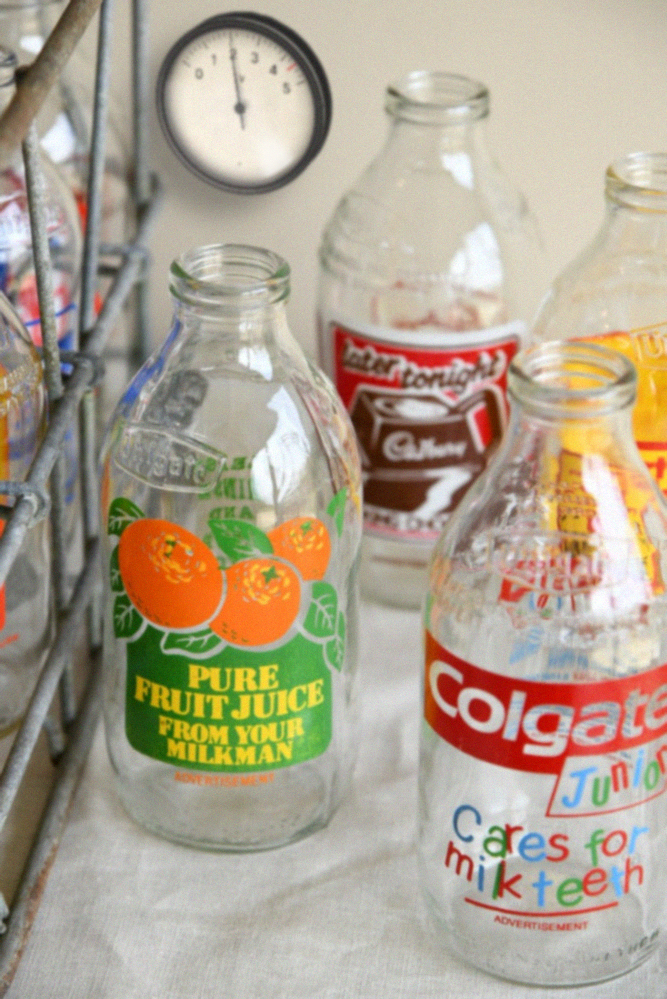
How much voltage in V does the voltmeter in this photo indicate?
2 V
